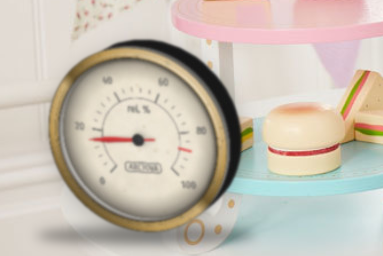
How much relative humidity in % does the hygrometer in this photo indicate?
16 %
